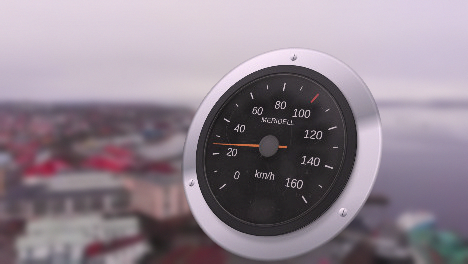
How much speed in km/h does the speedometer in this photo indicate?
25 km/h
